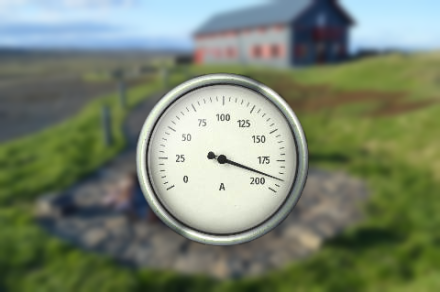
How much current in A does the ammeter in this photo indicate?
190 A
